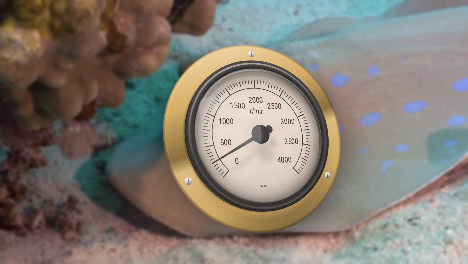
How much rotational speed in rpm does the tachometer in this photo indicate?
250 rpm
